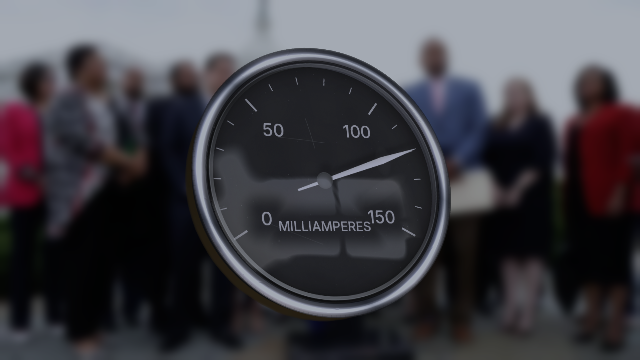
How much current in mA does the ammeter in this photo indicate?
120 mA
